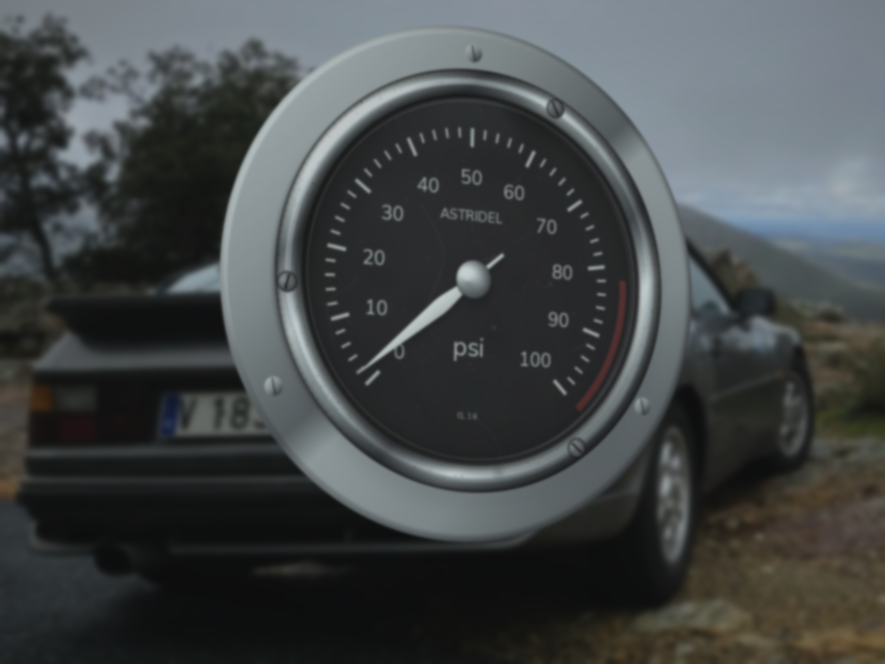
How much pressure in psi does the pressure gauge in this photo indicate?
2 psi
